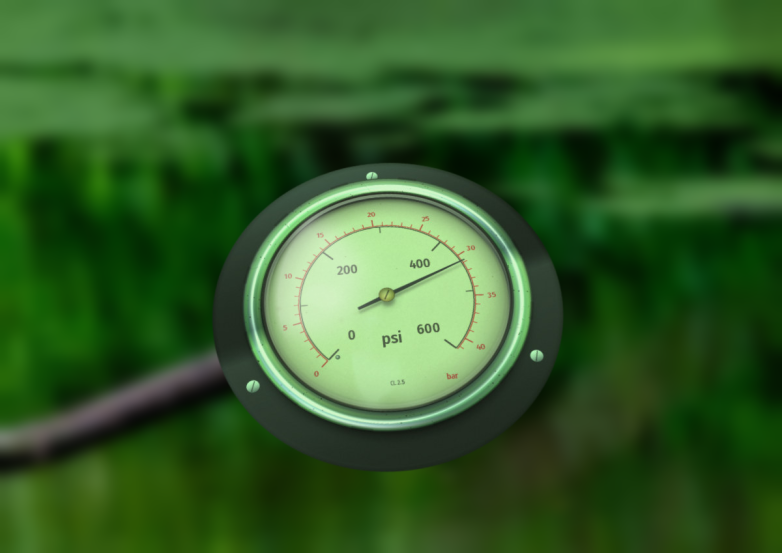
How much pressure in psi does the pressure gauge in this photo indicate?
450 psi
